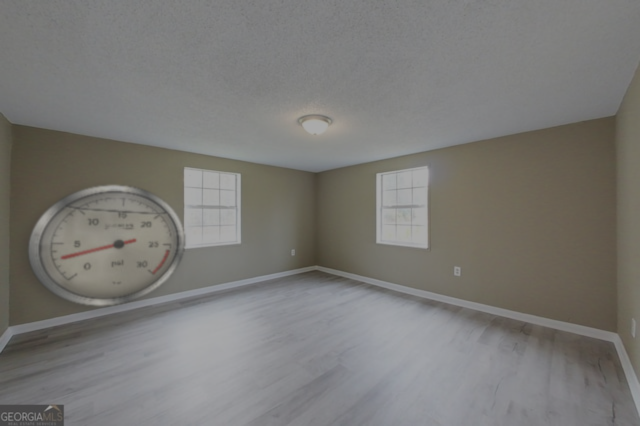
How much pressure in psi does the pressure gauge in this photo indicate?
3 psi
